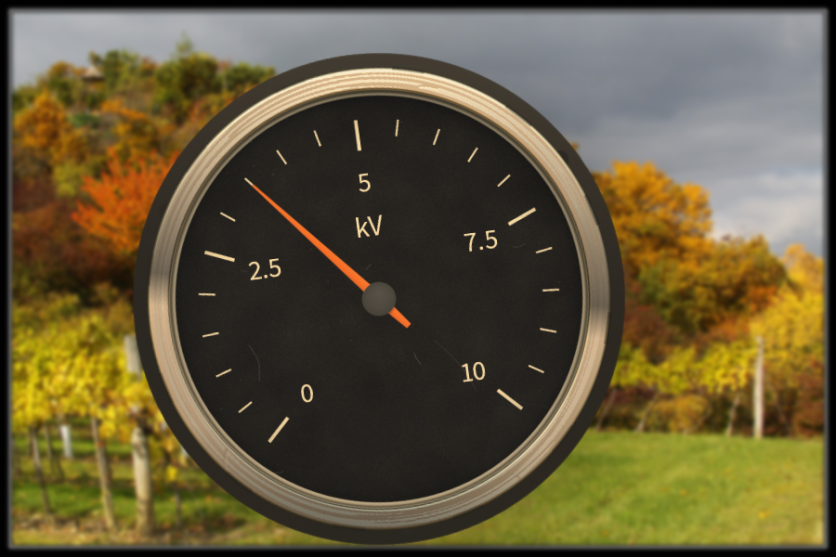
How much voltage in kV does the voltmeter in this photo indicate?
3.5 kV
